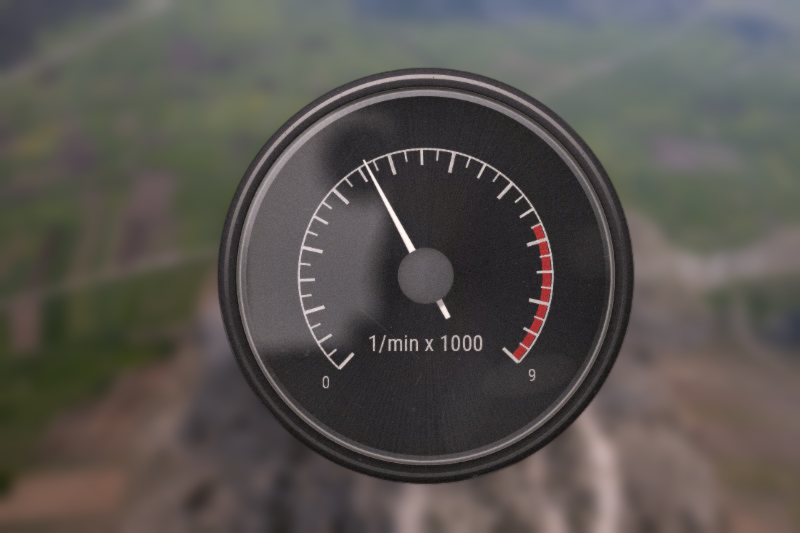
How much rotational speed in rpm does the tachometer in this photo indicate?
3625 rpm
